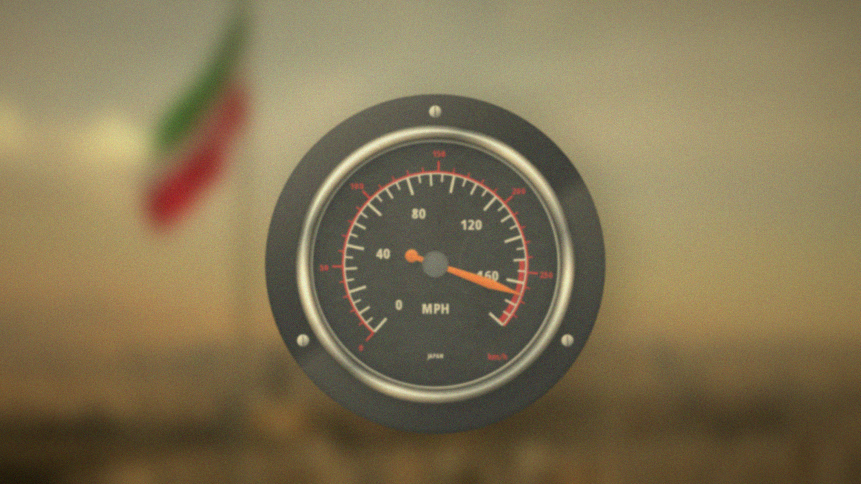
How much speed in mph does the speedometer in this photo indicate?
165 mph
